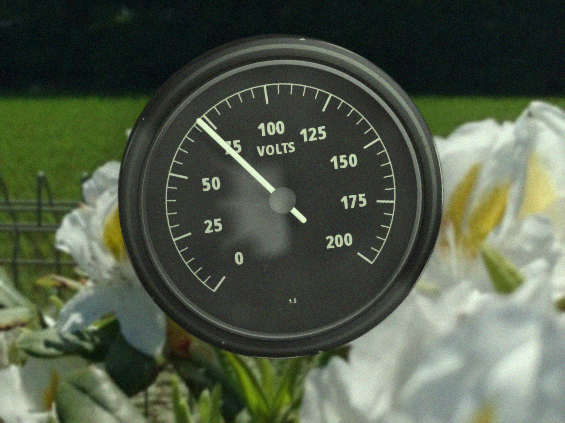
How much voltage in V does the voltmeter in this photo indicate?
72.5 V
